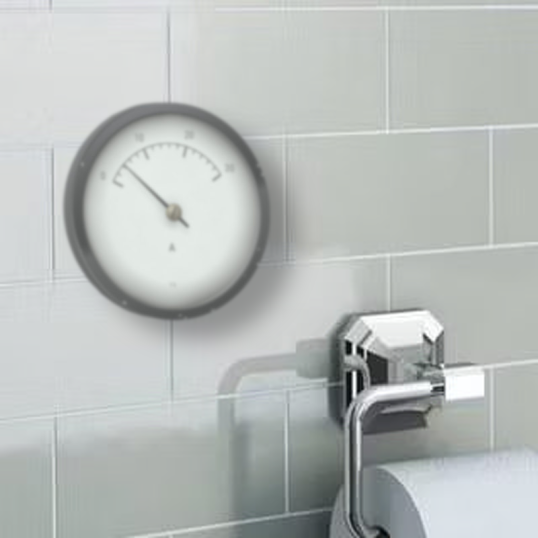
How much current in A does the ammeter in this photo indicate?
4 A
